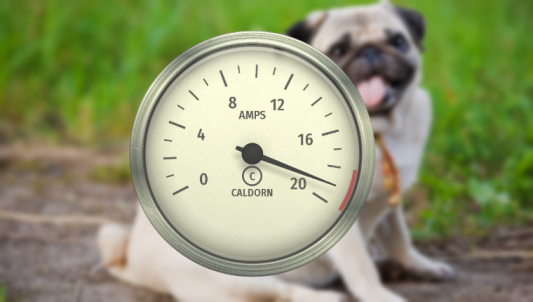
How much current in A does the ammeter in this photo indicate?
19 A
